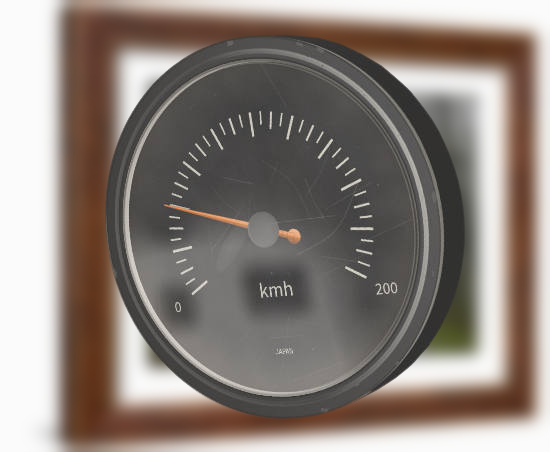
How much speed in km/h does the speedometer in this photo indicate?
40 km/h
